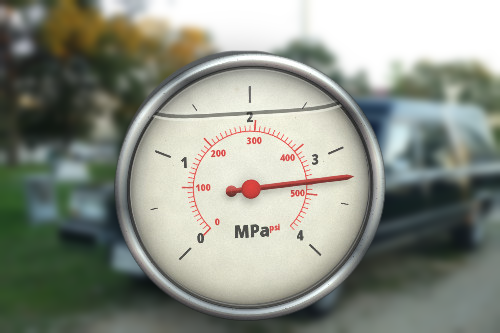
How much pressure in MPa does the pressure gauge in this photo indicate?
3.25 MPa
